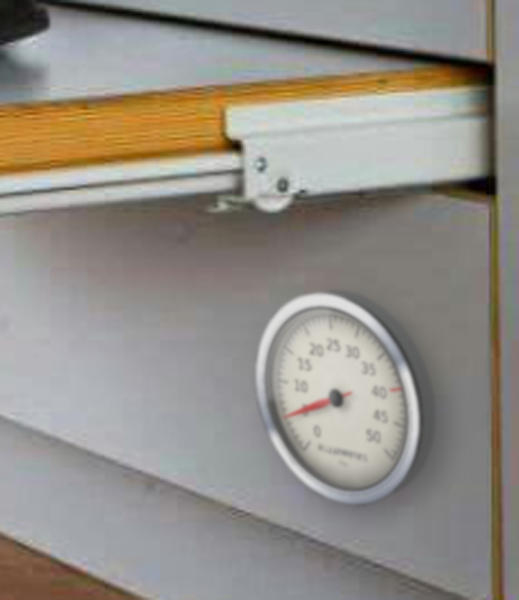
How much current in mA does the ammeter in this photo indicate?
5 mA
